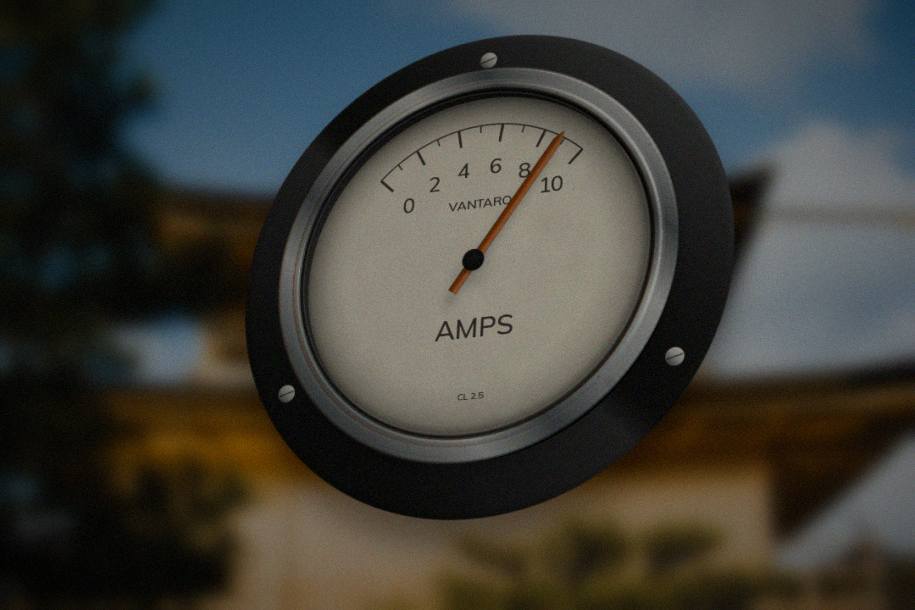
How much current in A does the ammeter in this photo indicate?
9 A
